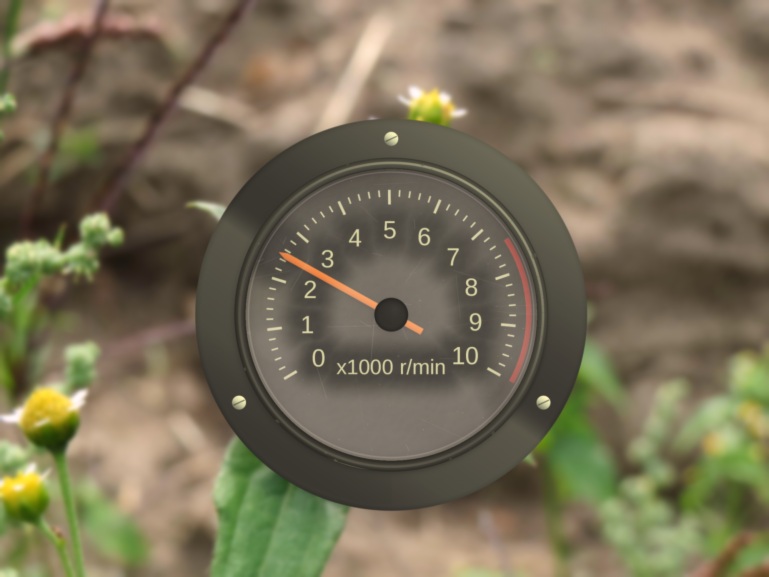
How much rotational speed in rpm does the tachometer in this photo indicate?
2500 rpm
